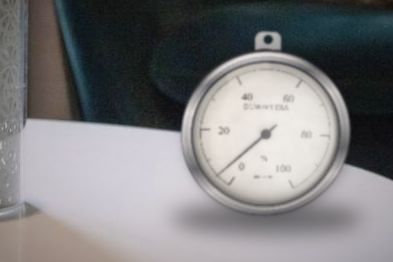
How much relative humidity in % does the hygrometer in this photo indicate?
5 %
